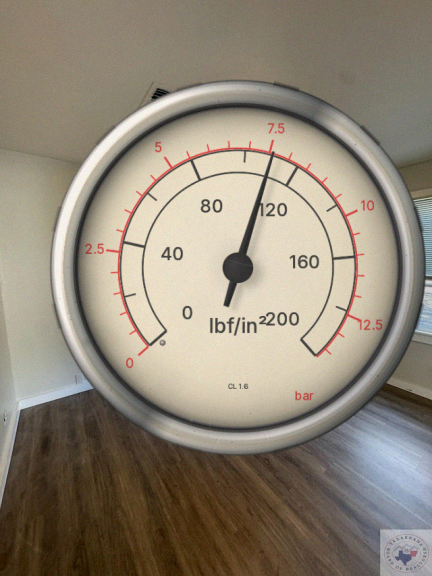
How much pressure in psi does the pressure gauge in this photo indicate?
110 psi
